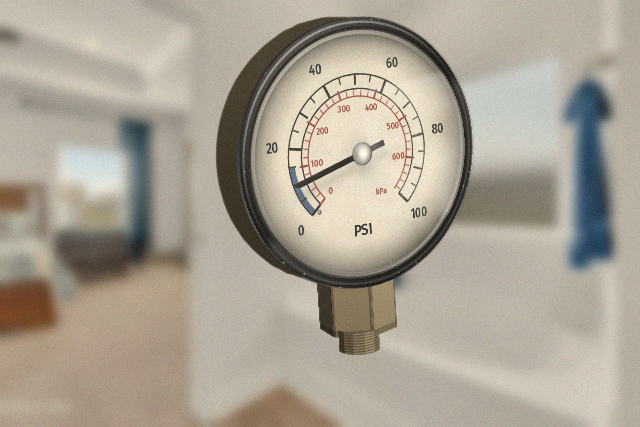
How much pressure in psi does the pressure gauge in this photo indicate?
10 psi
